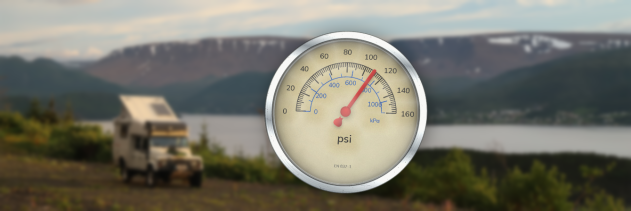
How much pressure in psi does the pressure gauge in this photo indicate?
110 psi
